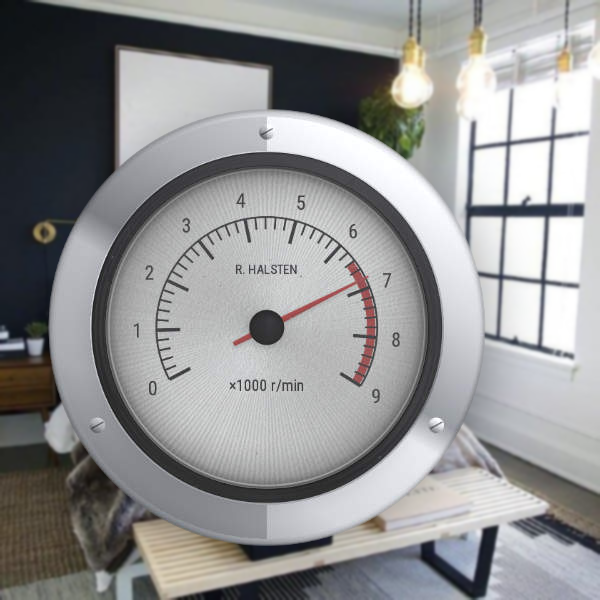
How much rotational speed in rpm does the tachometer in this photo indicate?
6800 rpm
